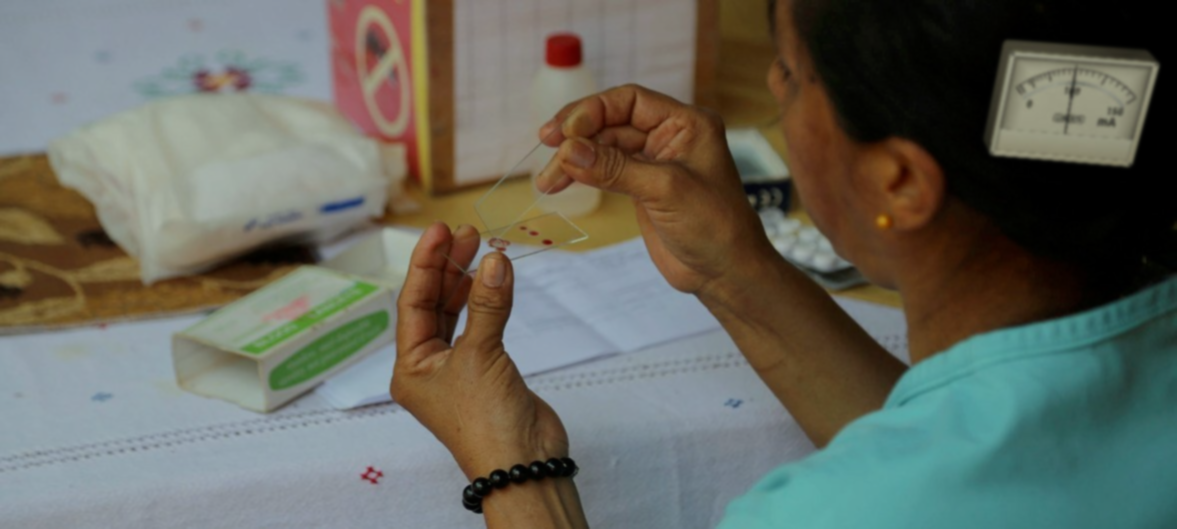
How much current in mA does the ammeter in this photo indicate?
100 mA
